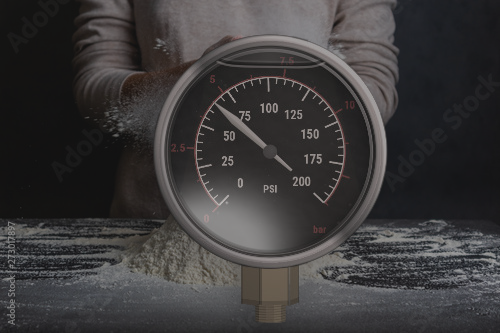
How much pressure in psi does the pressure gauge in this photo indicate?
65 psi
